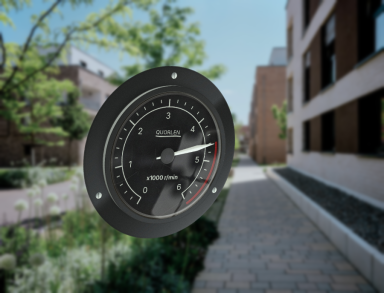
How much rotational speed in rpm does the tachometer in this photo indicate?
4600 rpm
